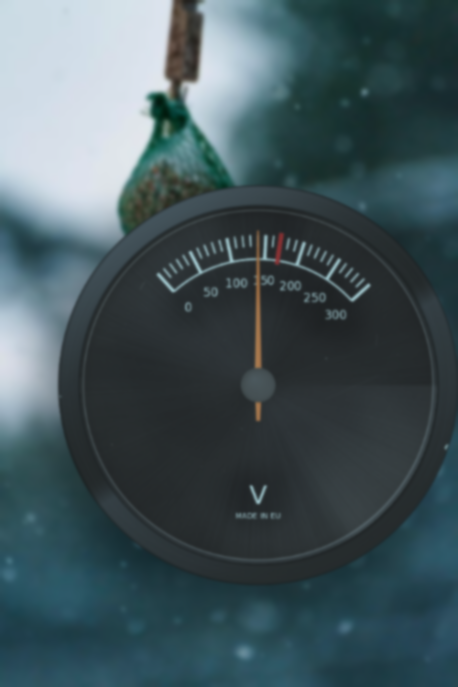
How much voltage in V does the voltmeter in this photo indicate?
140 V
